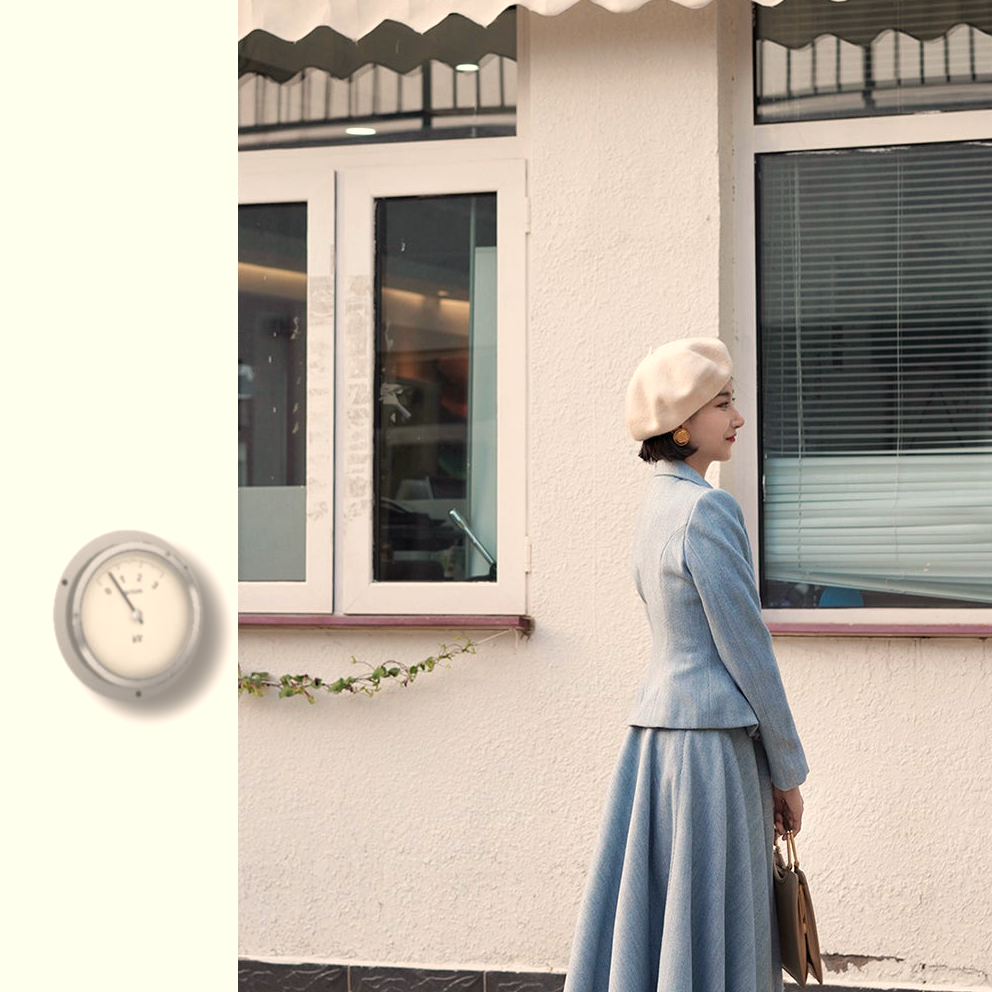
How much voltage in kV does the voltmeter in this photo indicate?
0.5 kV
